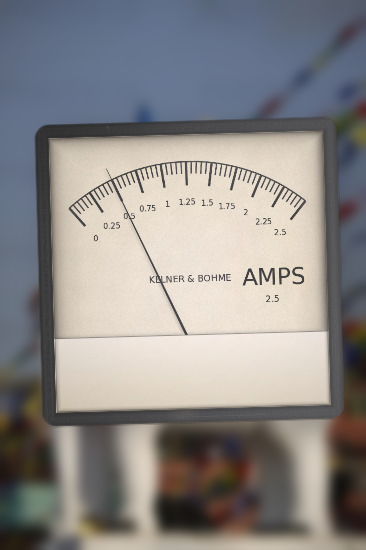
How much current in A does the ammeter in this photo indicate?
0.5 A
